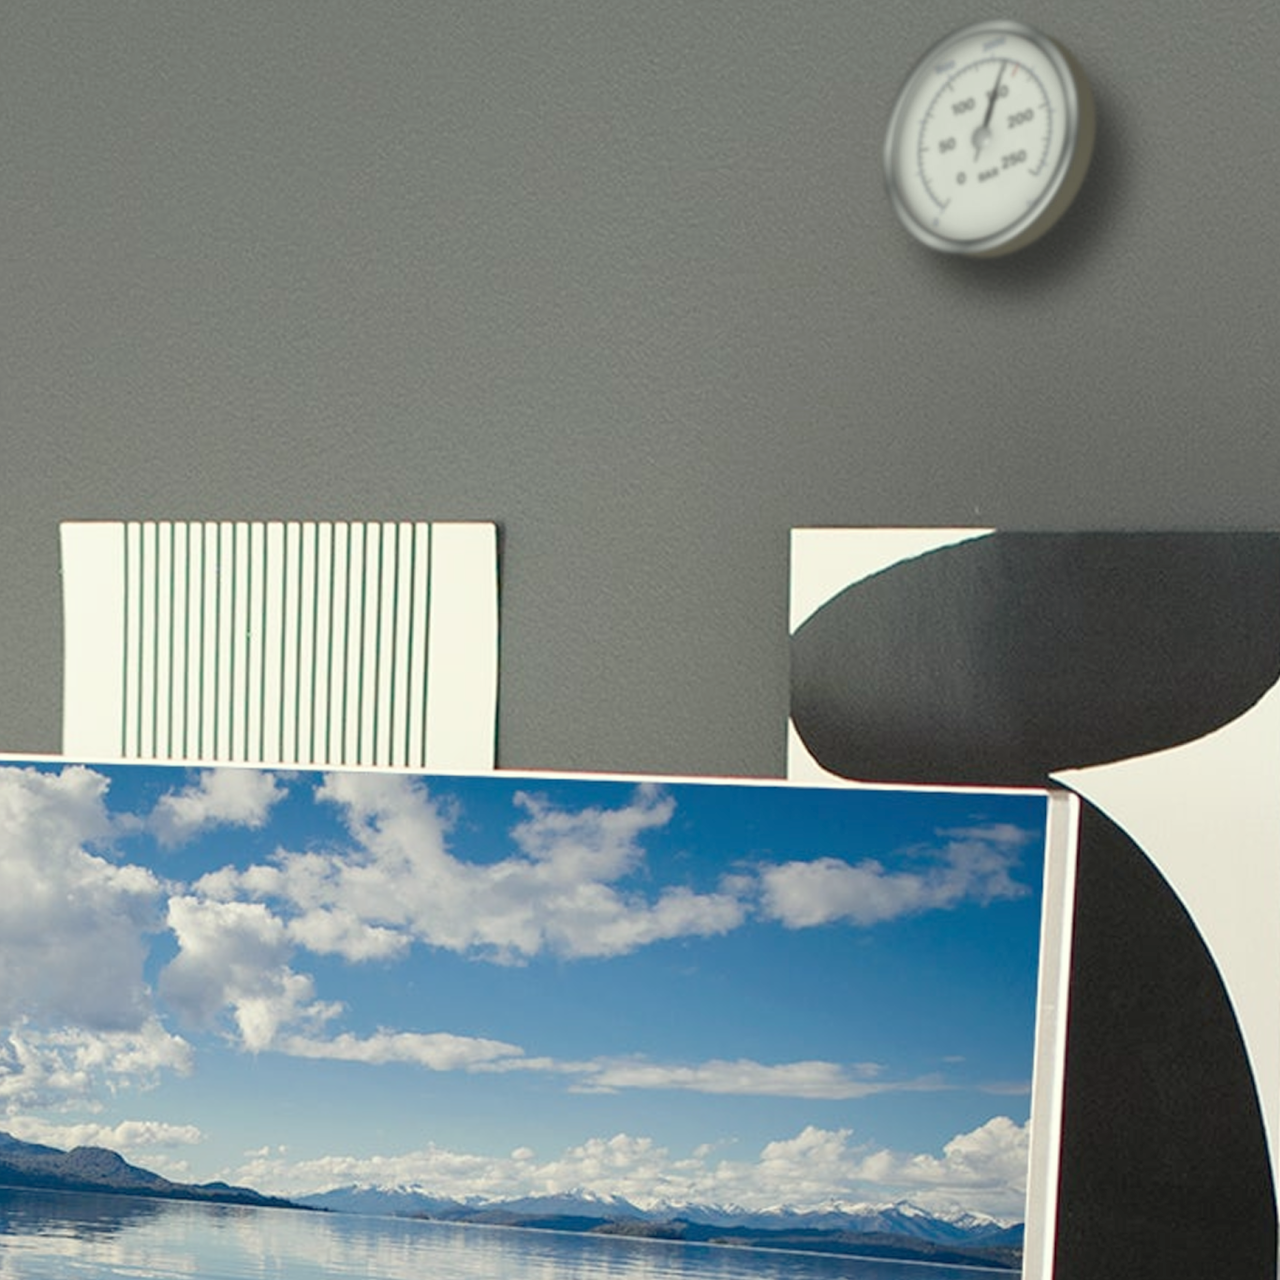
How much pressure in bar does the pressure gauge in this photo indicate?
150 bar
